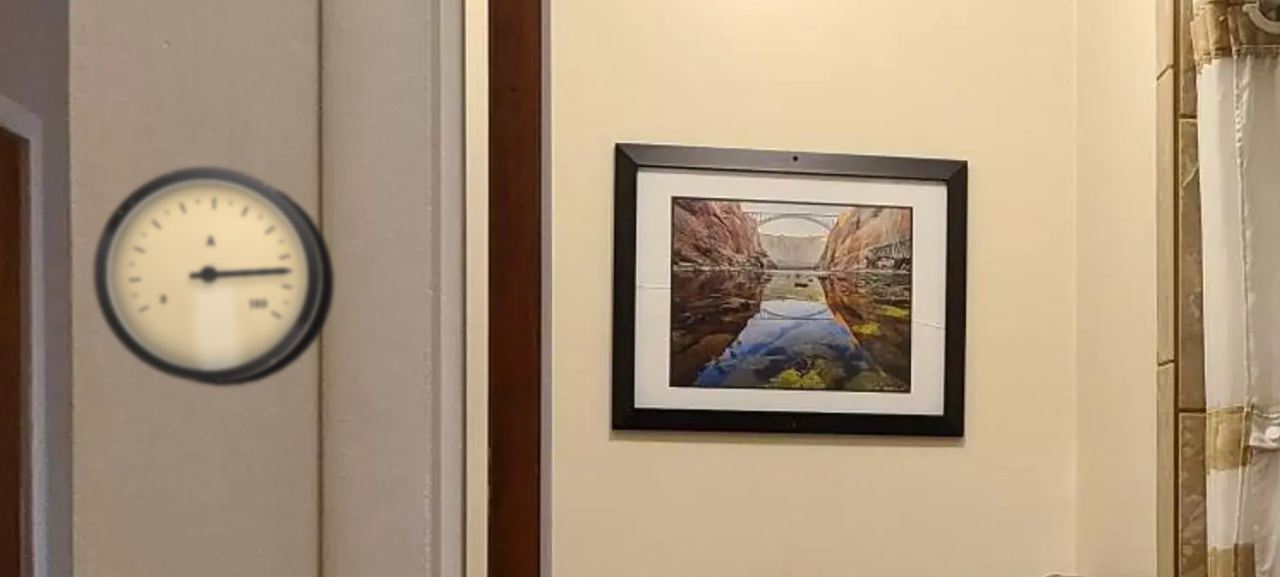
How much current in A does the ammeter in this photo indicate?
85 A
